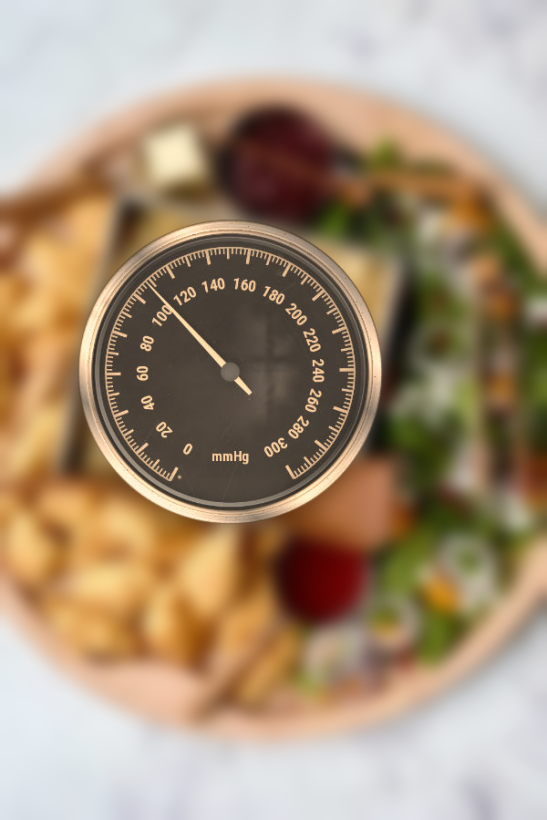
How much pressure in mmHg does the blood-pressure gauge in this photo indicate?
108 mmHg
